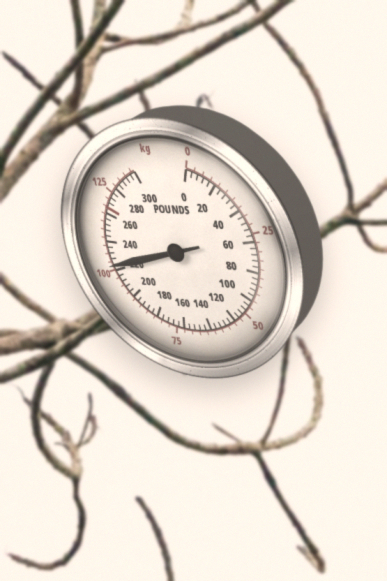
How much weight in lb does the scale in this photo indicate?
224 lb
